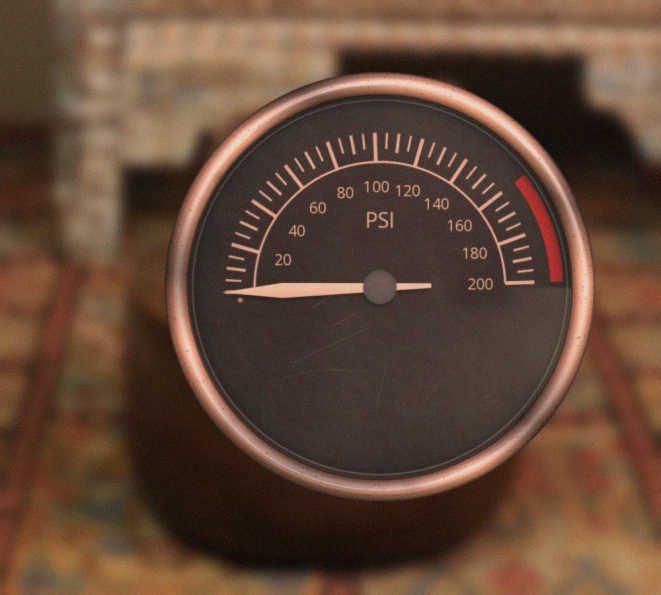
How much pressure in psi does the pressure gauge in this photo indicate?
0 psi
